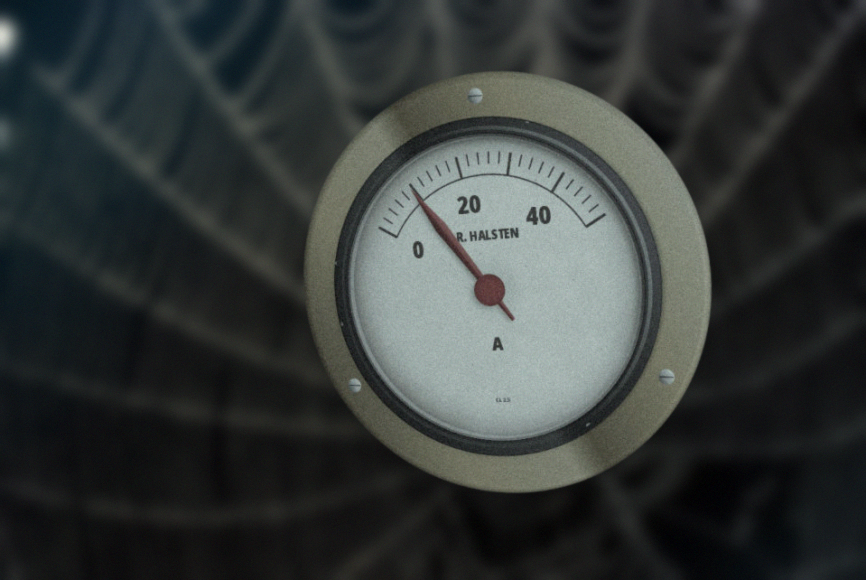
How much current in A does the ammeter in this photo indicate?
10 A
